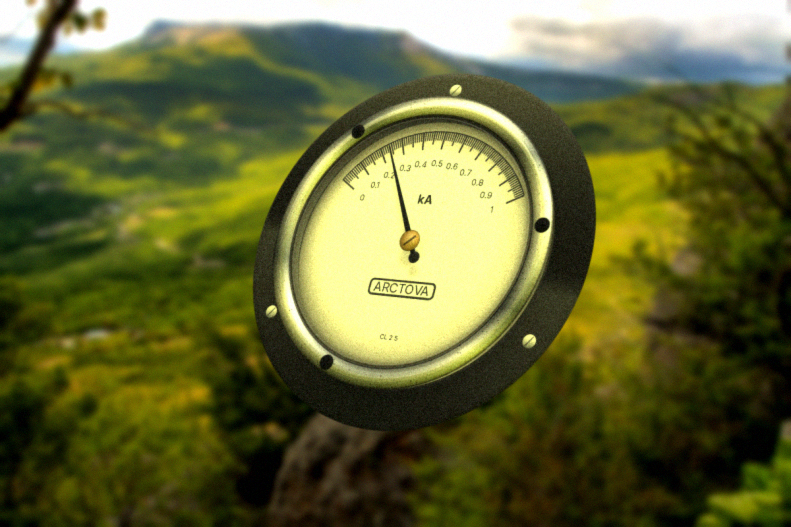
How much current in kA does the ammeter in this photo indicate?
0.25 kA
